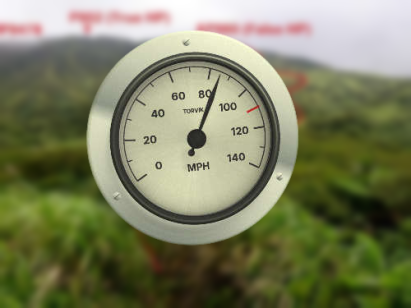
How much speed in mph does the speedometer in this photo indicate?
85 mph
